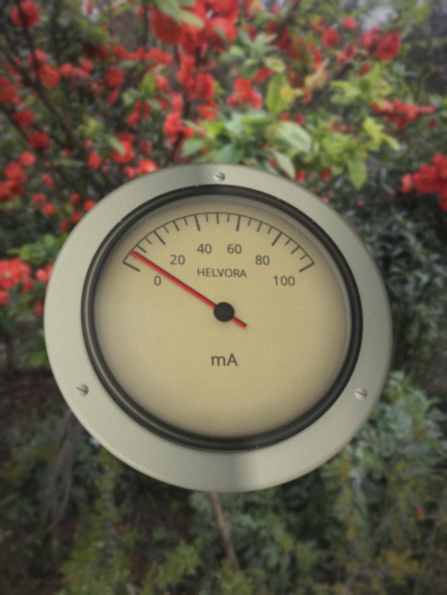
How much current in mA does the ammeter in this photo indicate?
5 mA
